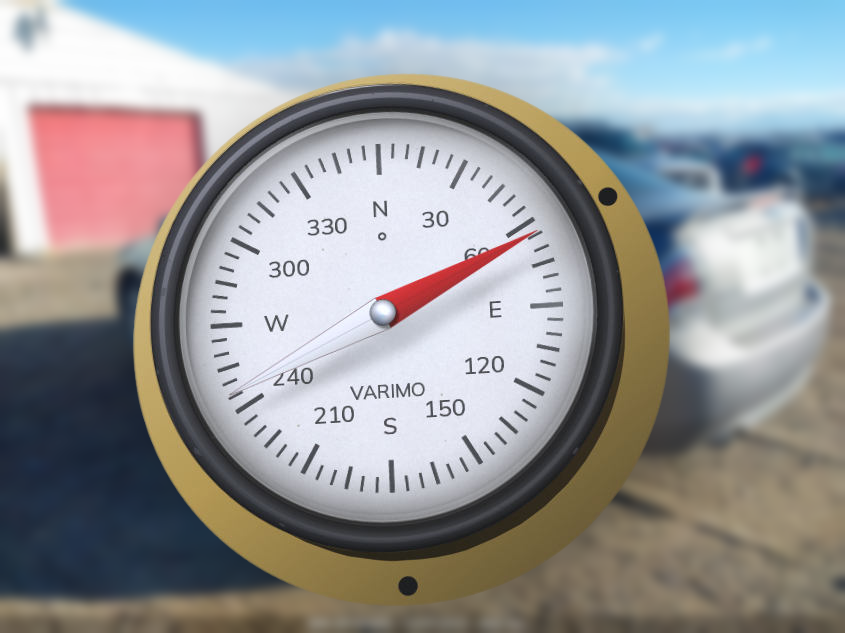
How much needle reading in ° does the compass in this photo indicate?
65 °
